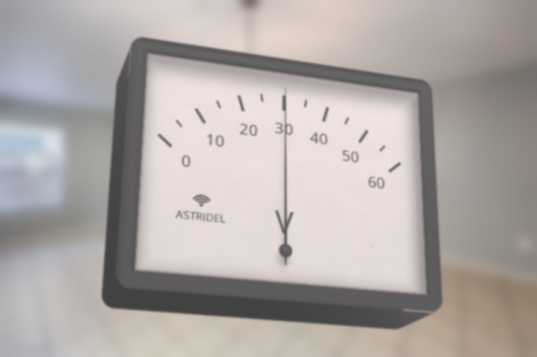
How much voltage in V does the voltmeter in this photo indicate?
30 V
